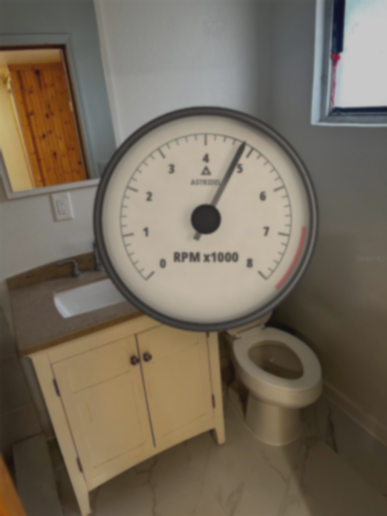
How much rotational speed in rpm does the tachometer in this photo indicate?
4800 rpm
